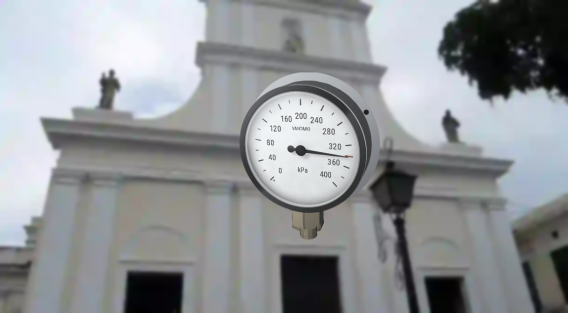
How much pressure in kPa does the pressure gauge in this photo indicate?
340 kPa
